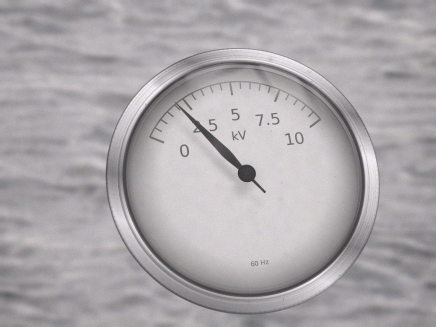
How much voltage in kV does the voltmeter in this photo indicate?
2 kV
